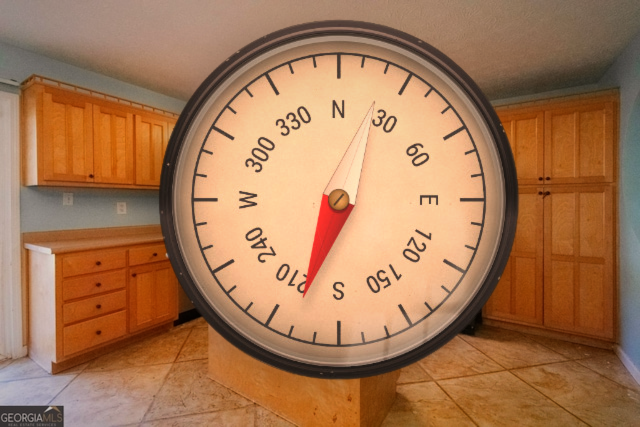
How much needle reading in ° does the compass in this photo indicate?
200 °
